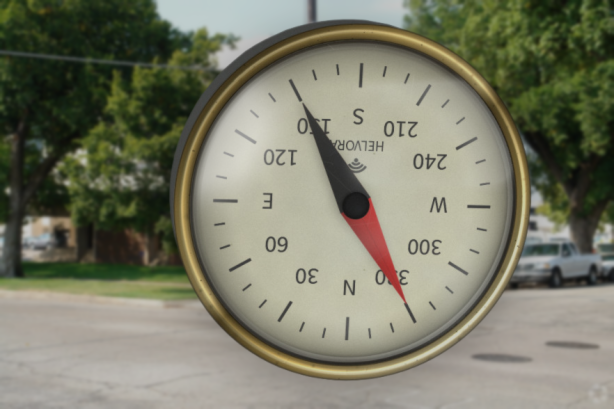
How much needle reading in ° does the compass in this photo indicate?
330 °
